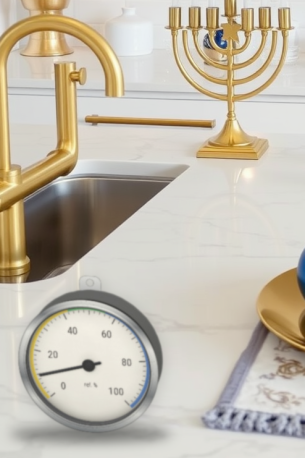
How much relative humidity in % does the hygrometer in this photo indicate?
10 %
